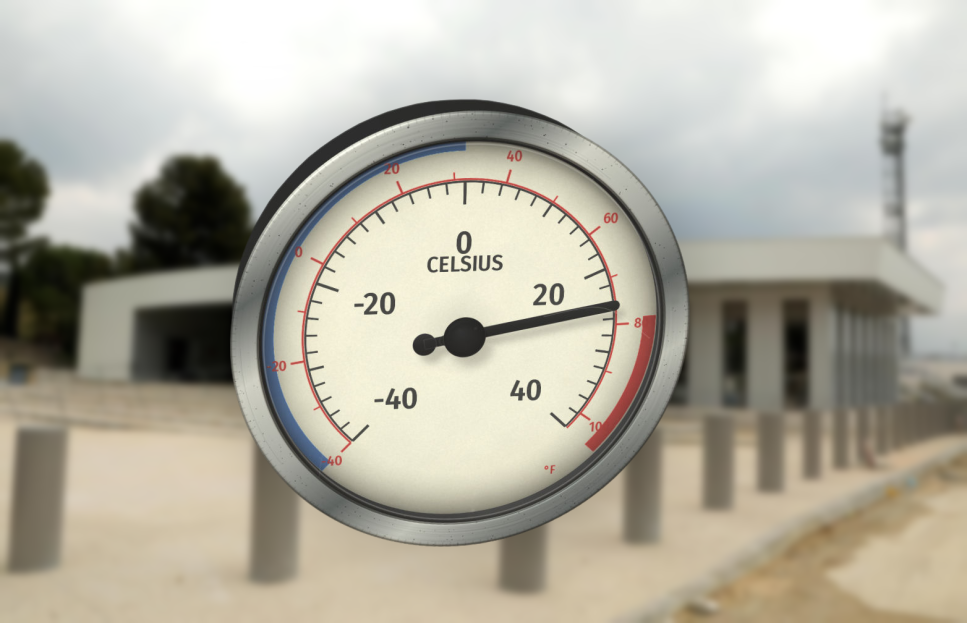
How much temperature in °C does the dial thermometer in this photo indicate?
24 °C
